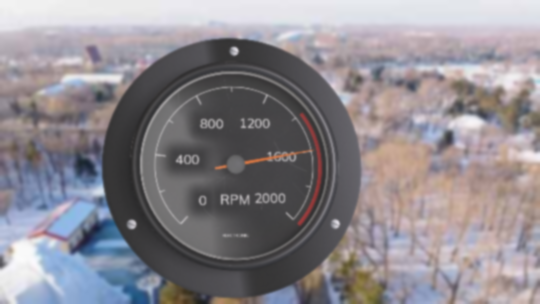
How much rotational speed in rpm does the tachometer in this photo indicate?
1600 rpm
